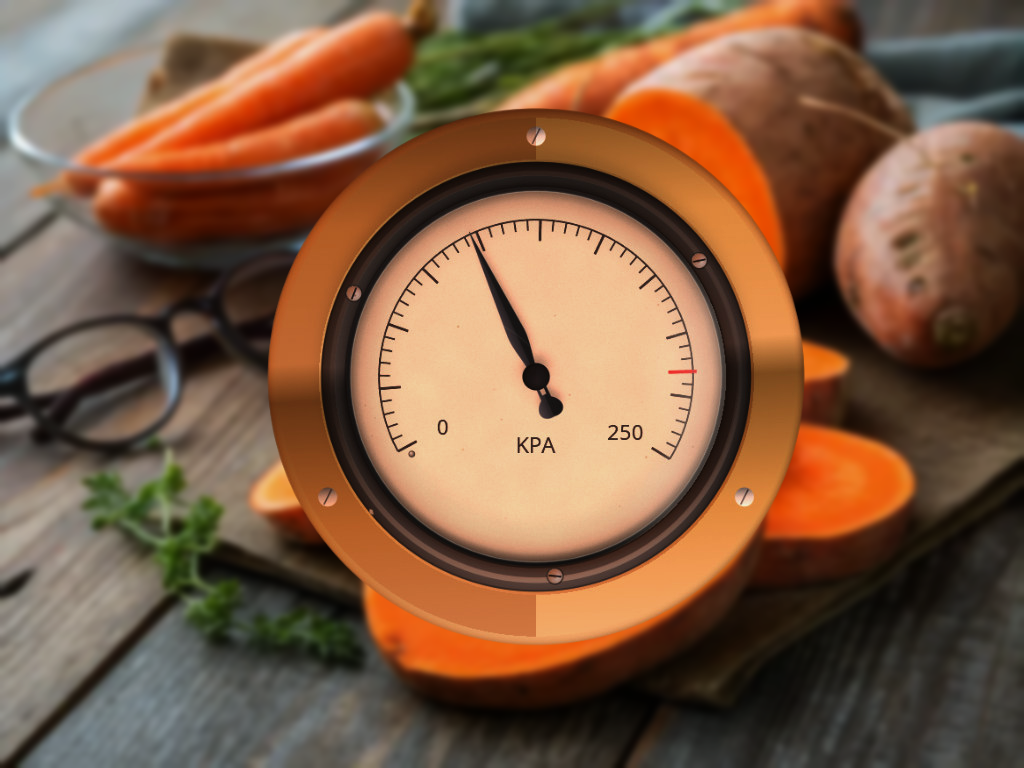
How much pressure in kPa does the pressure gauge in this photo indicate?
97.5 kPa
